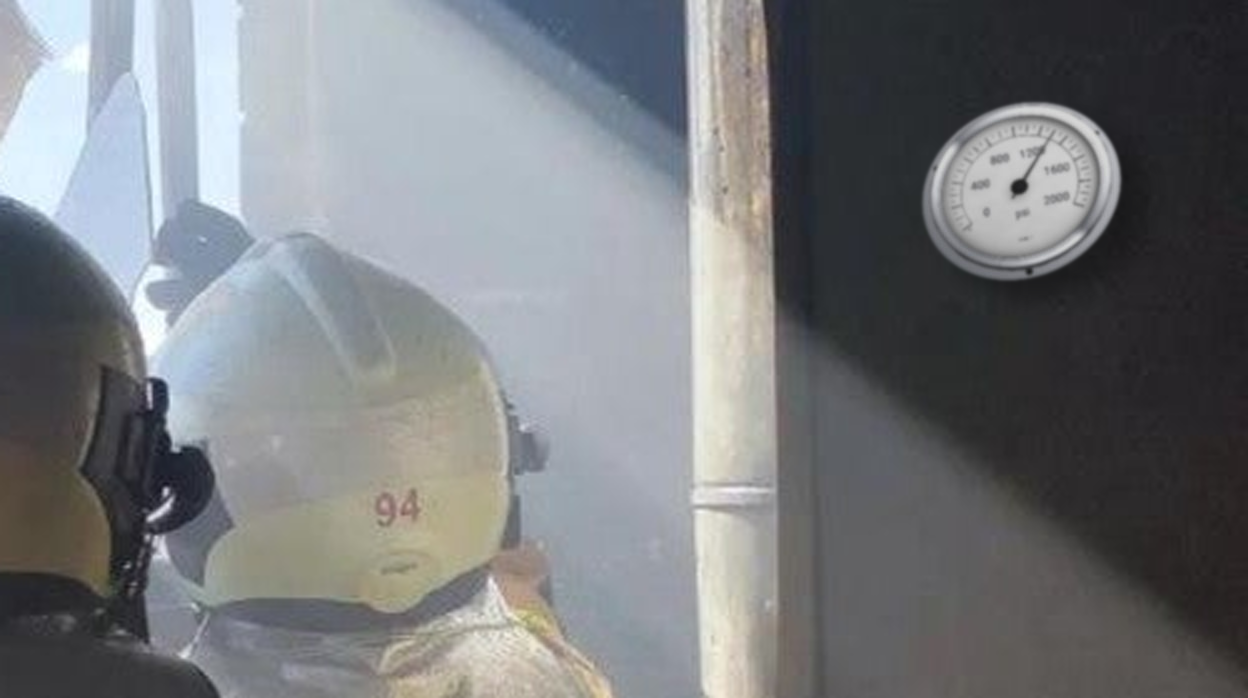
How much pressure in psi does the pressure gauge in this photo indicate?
1300 psi
